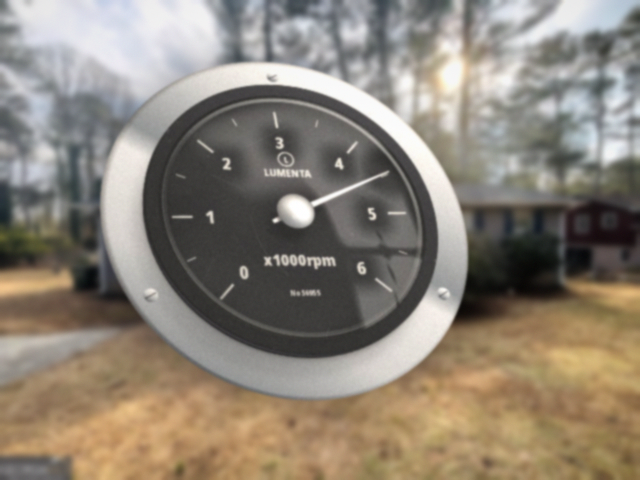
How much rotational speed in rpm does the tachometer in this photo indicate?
4500 rpm
